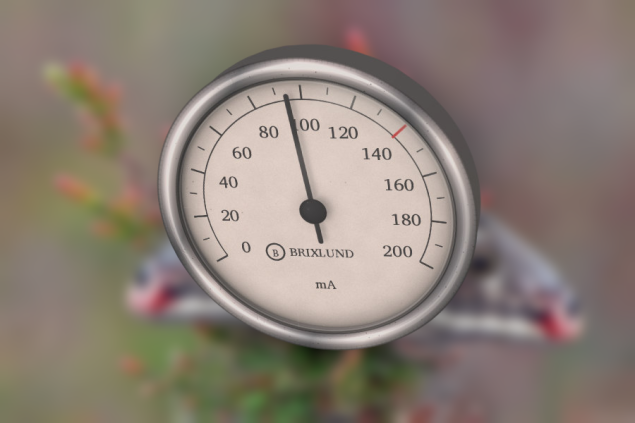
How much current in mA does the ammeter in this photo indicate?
95 mA
